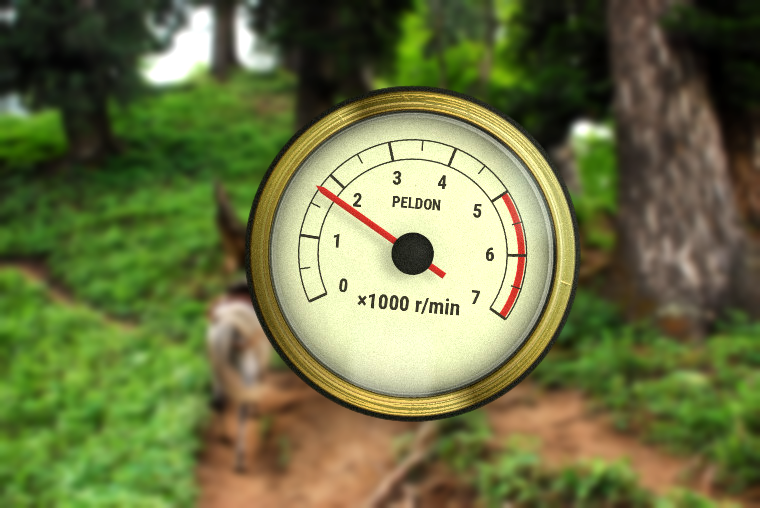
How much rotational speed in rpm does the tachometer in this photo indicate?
1750 rpm
